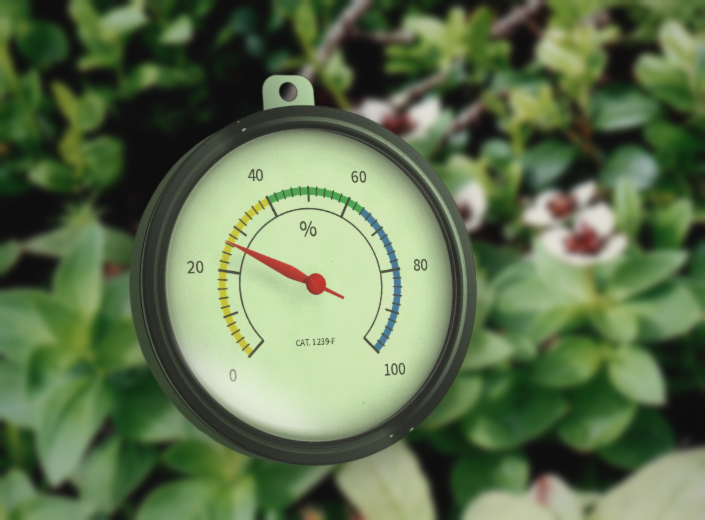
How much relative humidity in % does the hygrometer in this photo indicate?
26 %
